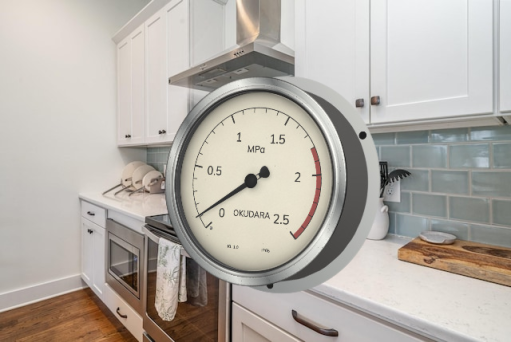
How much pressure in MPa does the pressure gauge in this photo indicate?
0.1 MPa
